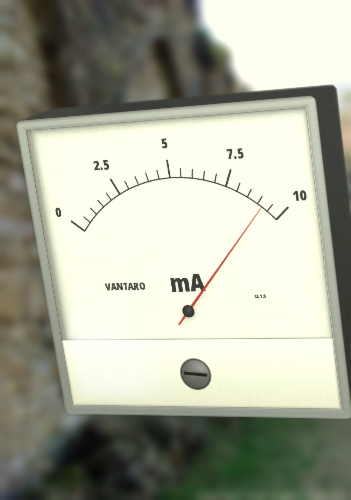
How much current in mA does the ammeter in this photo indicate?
9.25 mA
